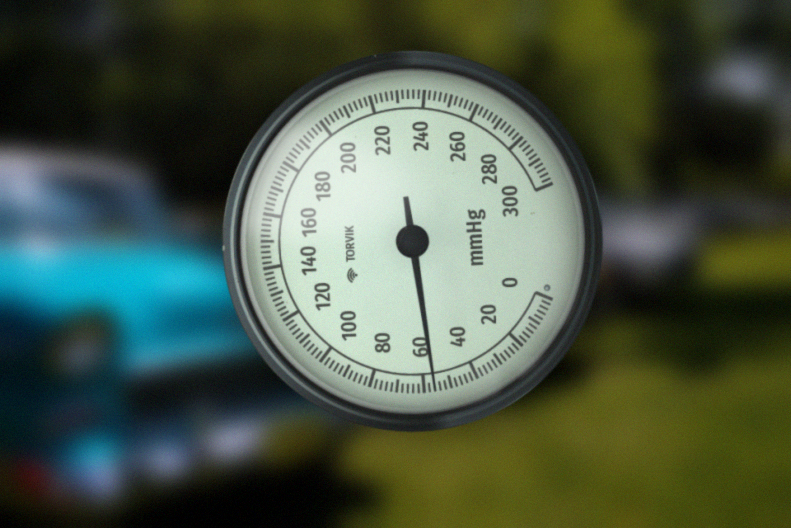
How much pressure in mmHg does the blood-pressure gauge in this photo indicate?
56 mmHg
